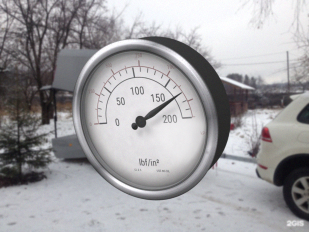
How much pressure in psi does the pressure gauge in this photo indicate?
170 psi
